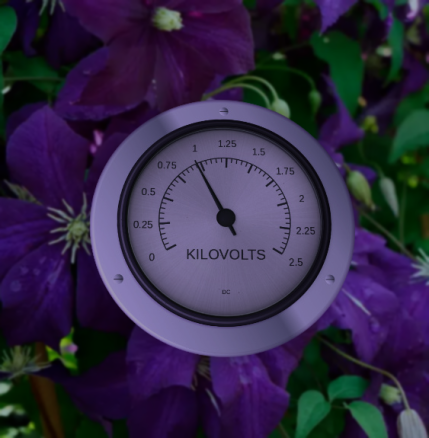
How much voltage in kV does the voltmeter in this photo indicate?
0.95 kV
